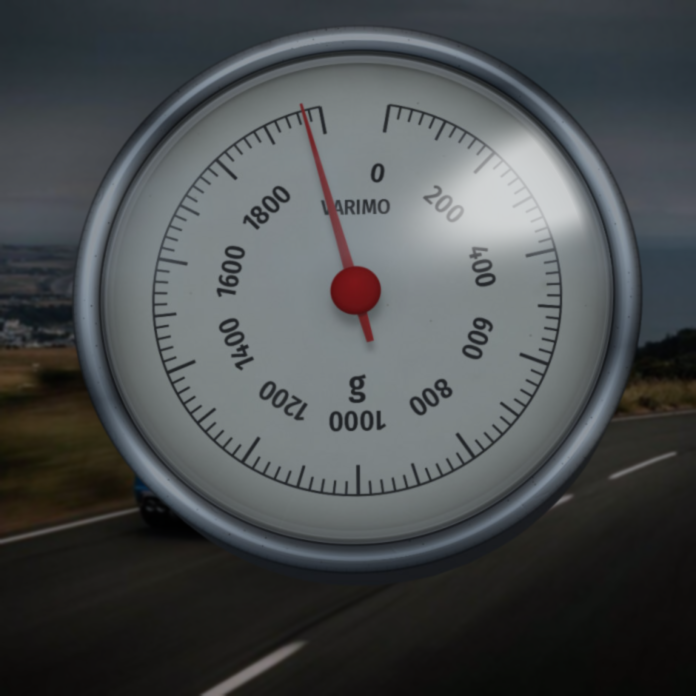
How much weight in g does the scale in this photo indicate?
1970 g
